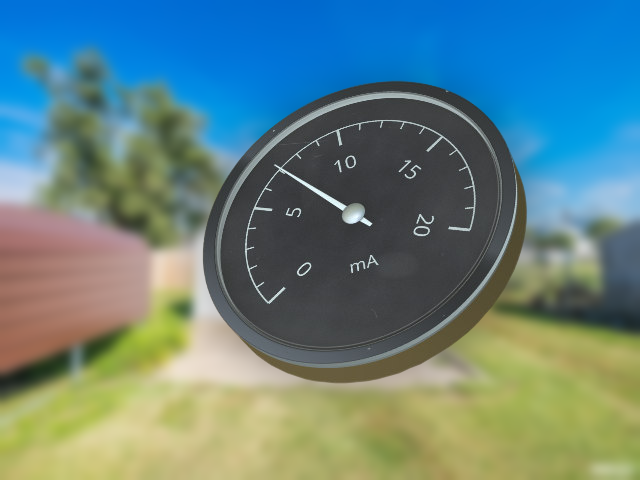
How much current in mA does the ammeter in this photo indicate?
7 mA
